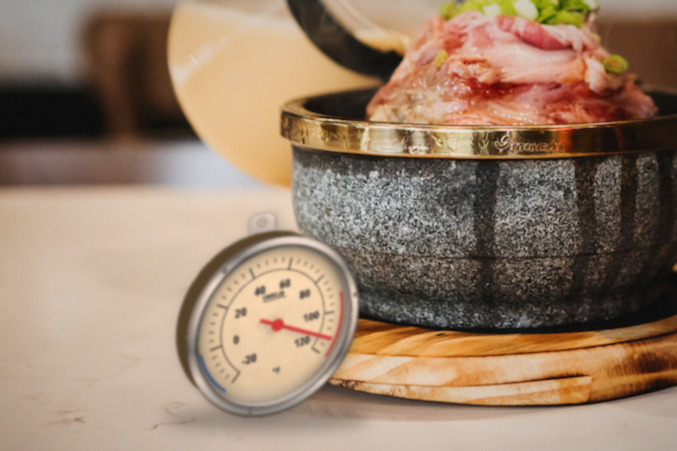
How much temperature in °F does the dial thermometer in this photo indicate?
112 °F
